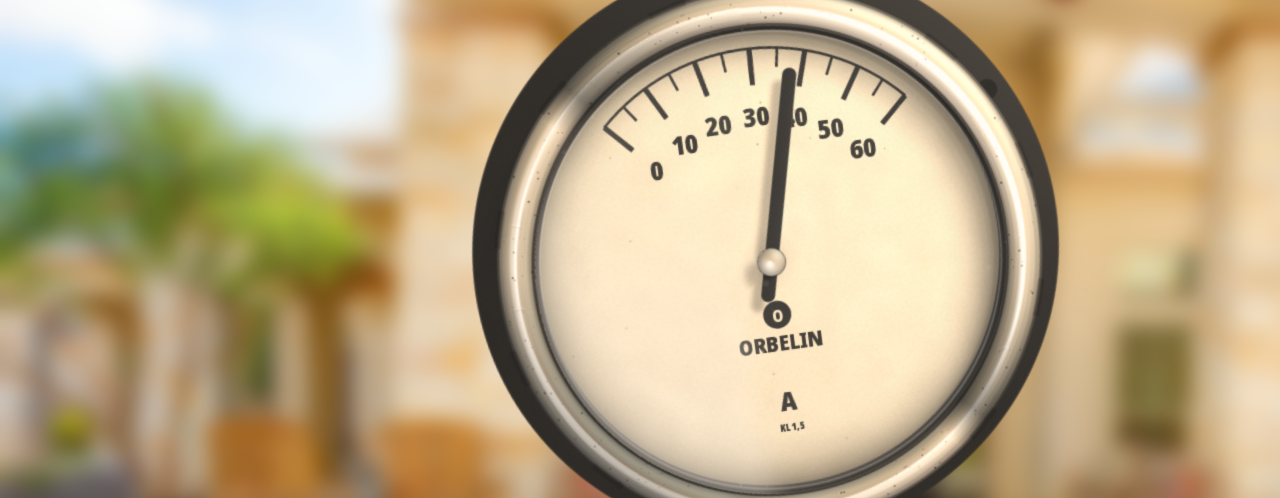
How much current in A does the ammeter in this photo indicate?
37.5 A
